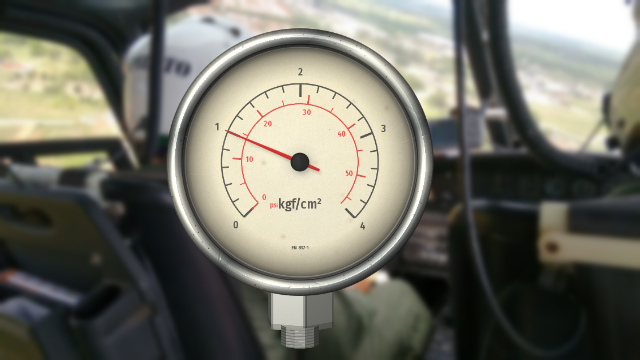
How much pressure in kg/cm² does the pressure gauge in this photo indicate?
1 kg/cm²
